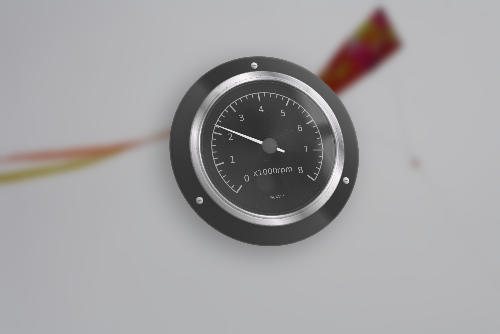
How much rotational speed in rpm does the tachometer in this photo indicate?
2200 rpm
